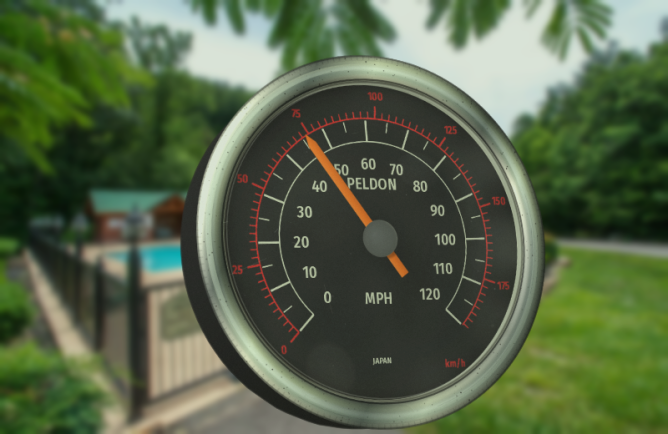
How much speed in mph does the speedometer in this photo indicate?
45 mph
